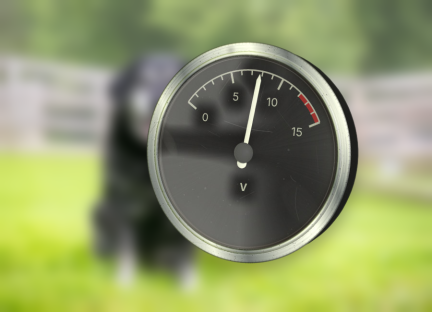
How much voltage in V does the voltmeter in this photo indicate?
8 V
